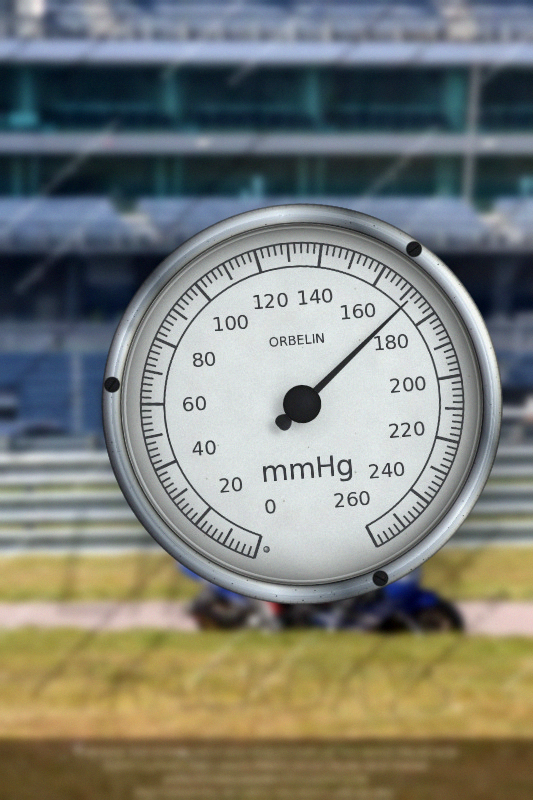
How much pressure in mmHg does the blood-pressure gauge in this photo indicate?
172 mmHg
